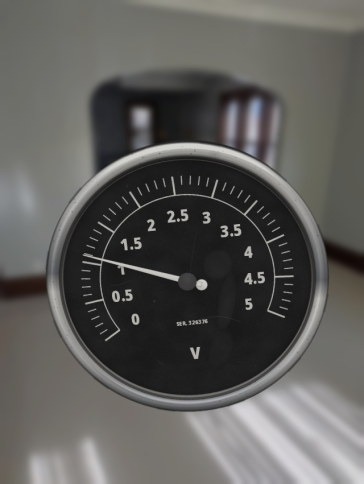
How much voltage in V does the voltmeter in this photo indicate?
1.1 V
